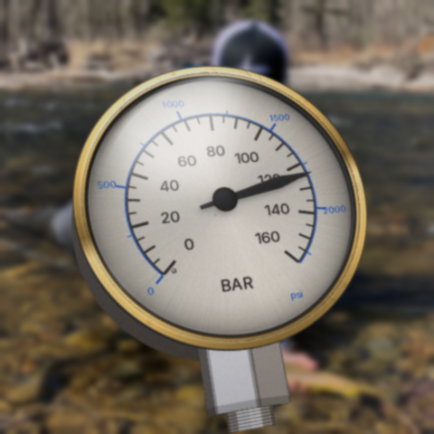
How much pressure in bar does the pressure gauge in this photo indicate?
125 bar
